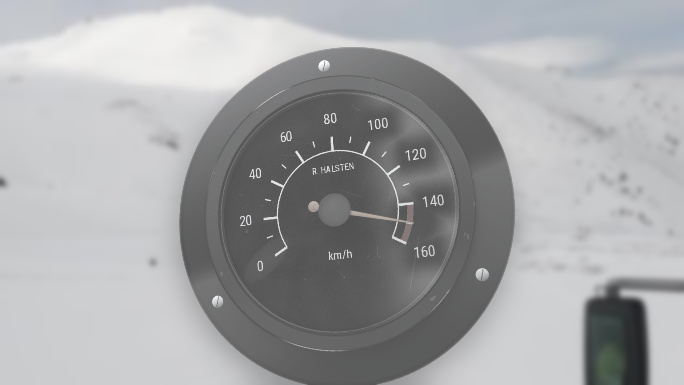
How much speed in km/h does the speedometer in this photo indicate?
150 km/h
